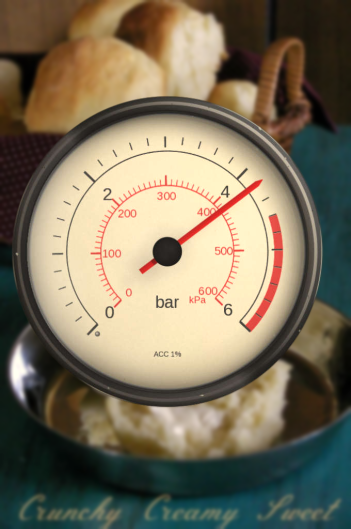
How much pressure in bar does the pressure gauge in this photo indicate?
4.2 bar
